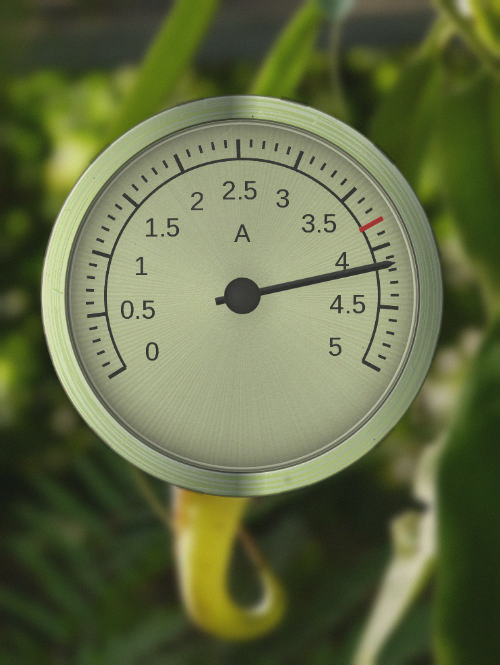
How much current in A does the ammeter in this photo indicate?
4.15 A
